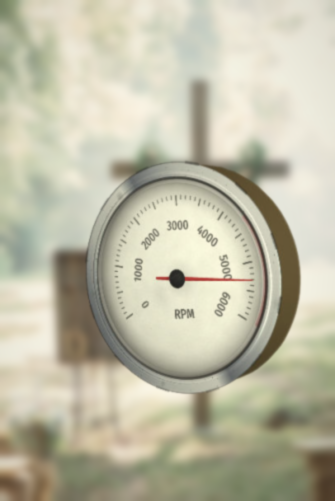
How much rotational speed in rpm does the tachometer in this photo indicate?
5300 rpm
